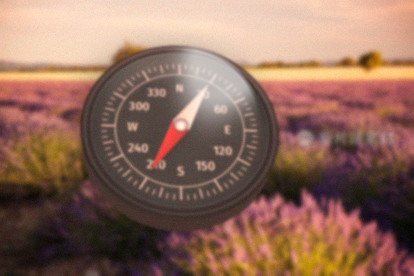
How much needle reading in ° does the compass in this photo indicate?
210 °
